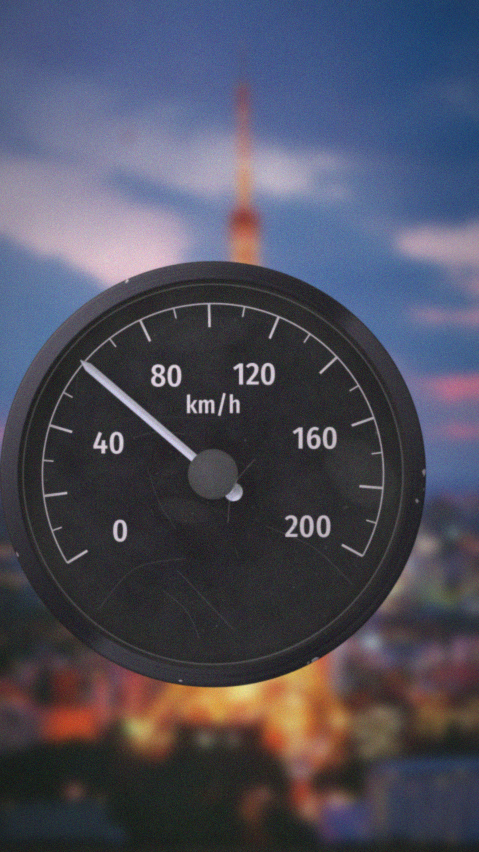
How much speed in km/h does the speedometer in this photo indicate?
60 km/h
